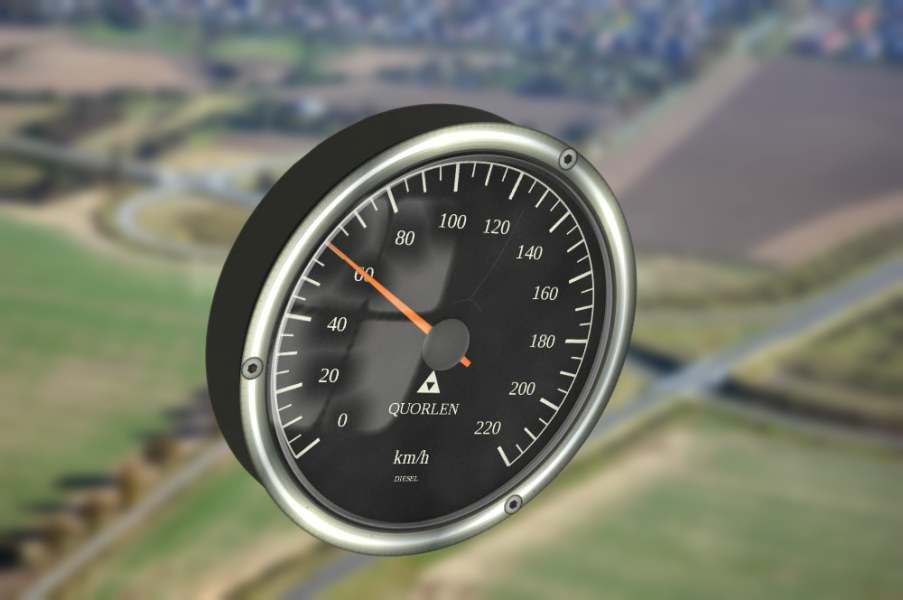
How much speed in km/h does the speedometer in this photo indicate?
60 km/h
